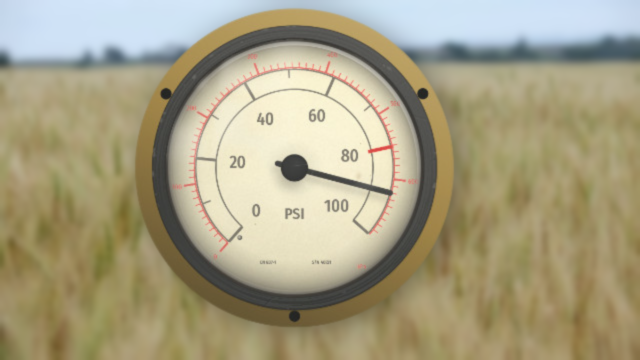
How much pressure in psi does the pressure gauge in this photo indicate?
90 psi
